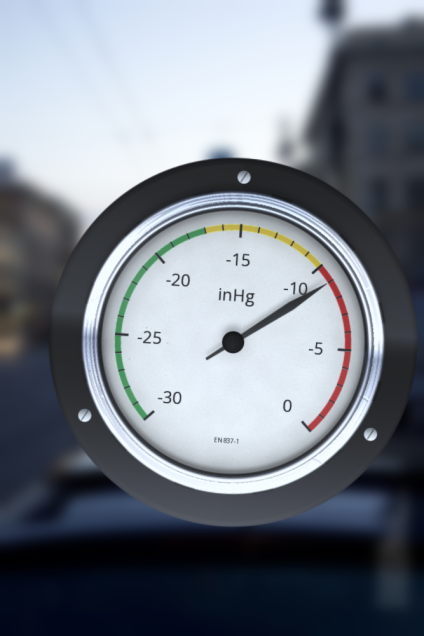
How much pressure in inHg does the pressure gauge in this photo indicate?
-9 inHg
